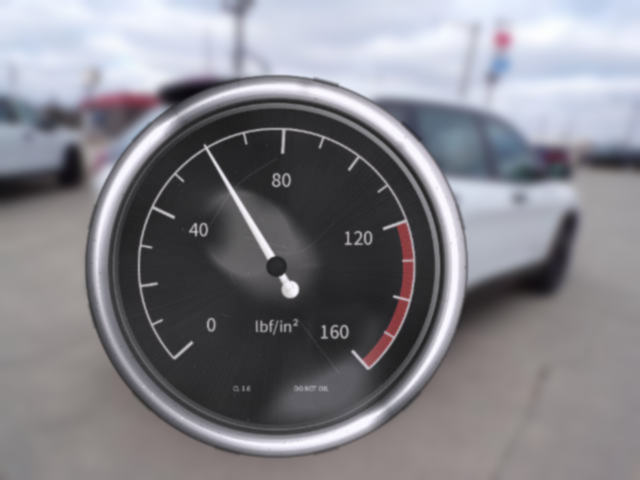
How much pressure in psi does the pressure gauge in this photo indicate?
60 psi
